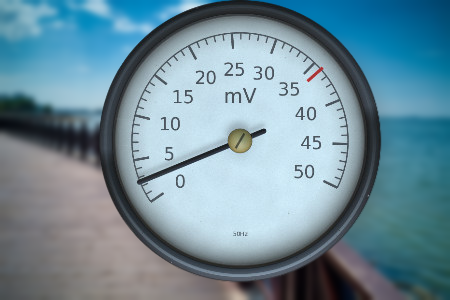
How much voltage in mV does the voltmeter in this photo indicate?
2.5 mV
